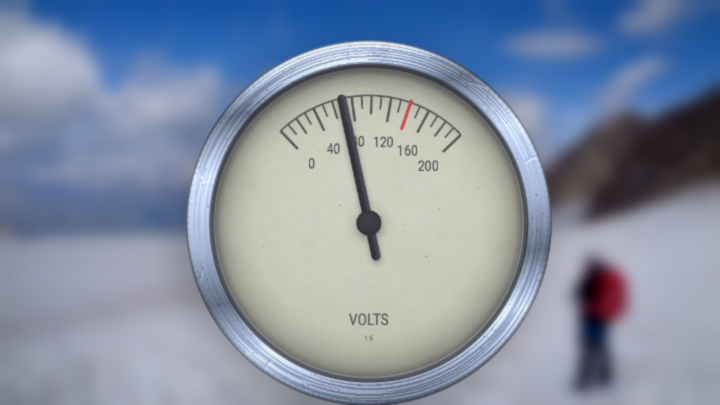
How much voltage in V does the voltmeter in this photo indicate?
70 V
